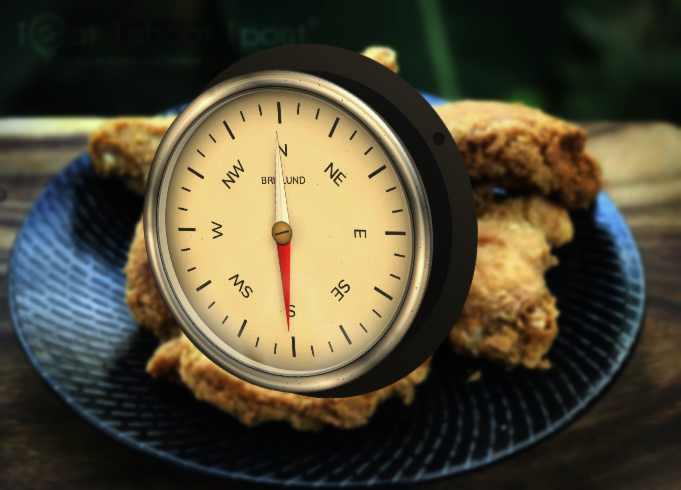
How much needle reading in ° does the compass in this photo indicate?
180 °
